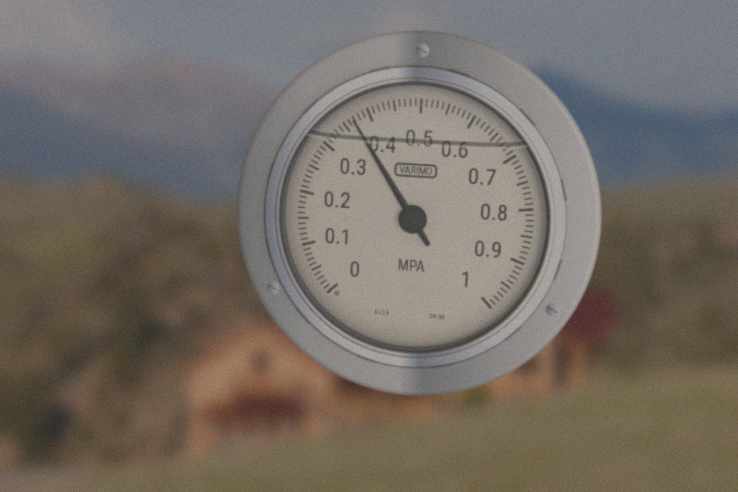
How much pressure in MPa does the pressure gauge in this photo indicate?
0.37 MPa
